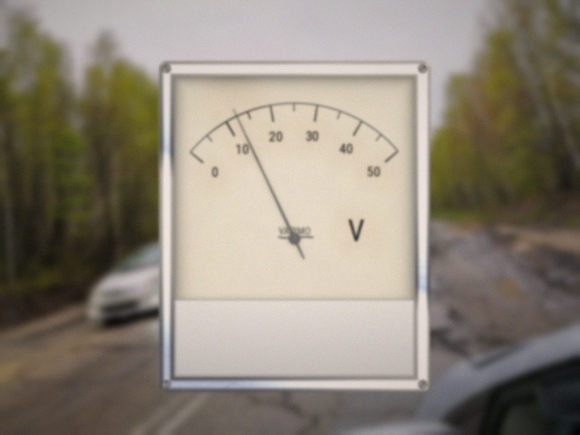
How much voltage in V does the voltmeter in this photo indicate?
12.5 V
